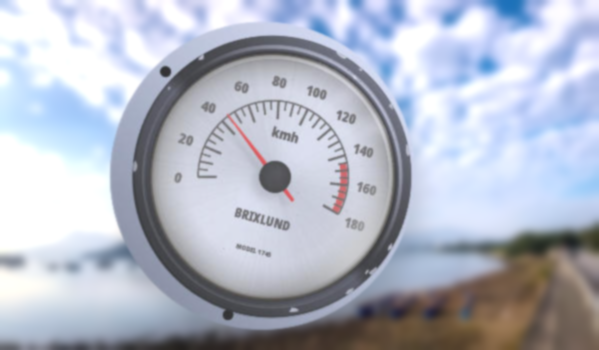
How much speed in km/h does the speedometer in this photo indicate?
45 km/h
